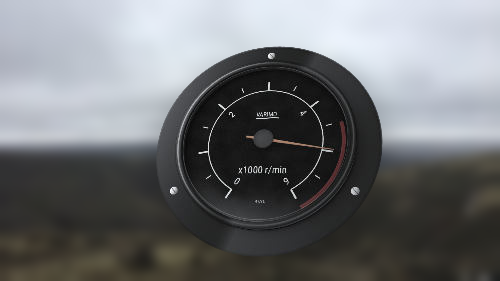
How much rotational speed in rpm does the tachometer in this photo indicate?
5000 rpm
